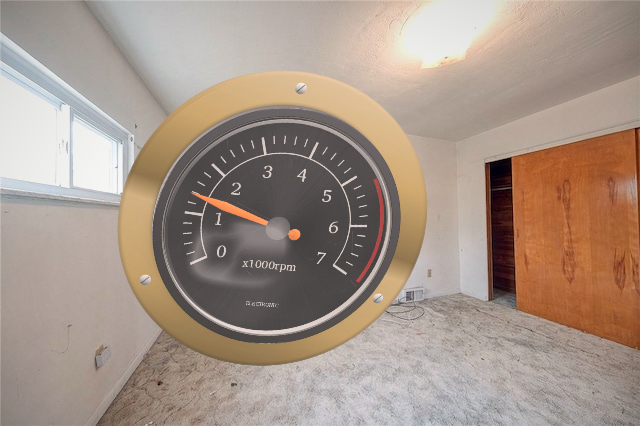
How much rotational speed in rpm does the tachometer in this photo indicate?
1400 rpm
